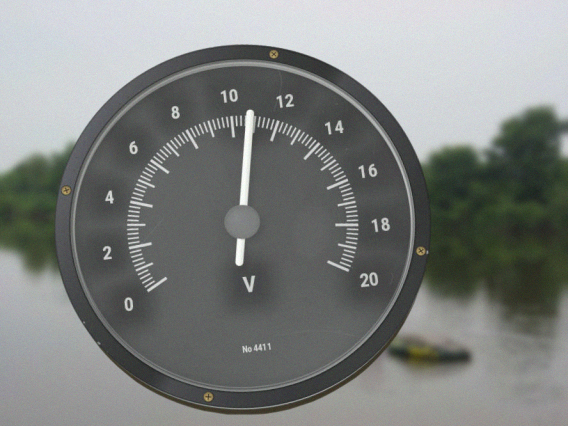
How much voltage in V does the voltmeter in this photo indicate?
10.8 V
